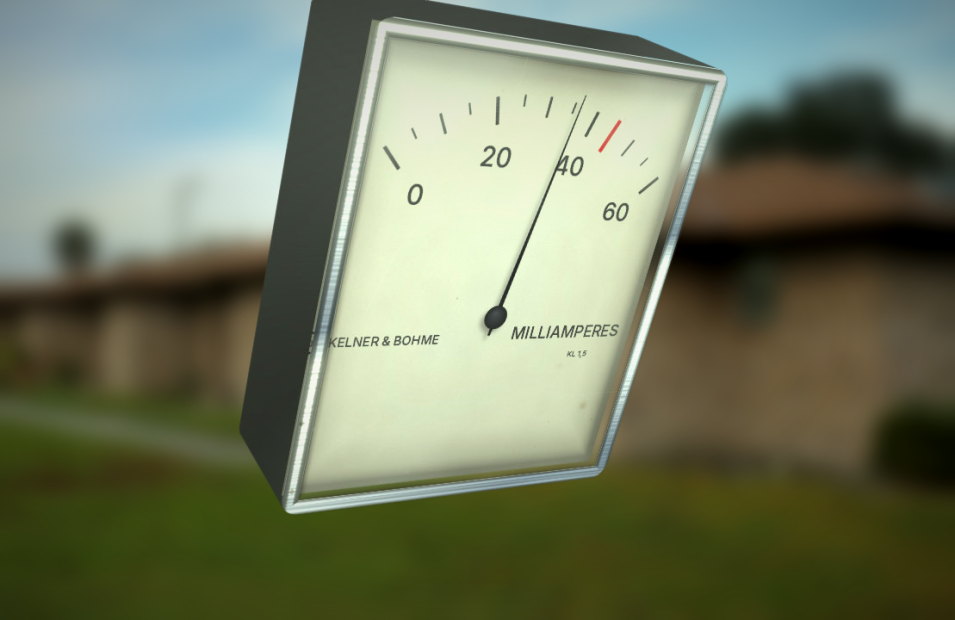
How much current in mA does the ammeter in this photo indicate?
35 mA
